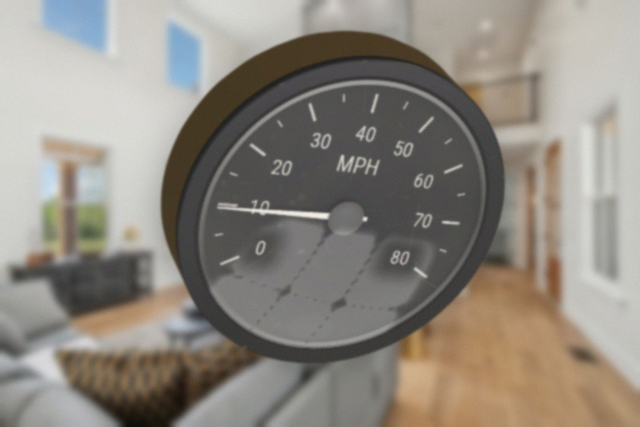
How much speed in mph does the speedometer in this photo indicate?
10 mph
